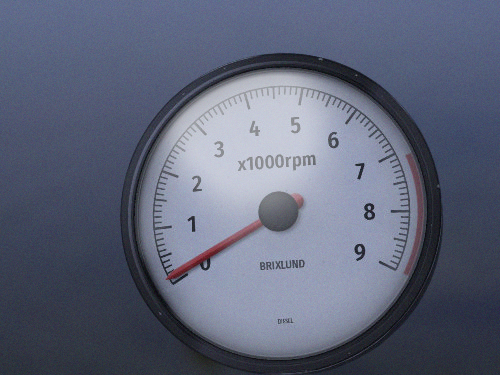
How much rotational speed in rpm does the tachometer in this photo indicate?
100 rpm
